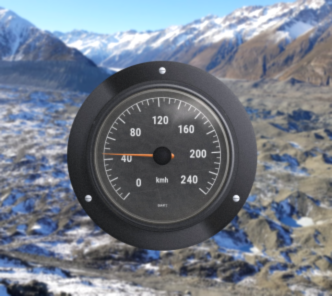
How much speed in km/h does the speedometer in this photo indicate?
45 km/h
